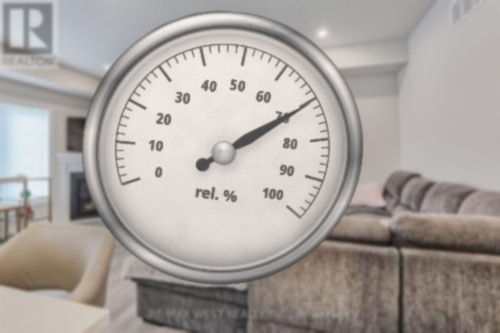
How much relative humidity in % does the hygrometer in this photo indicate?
70 %
